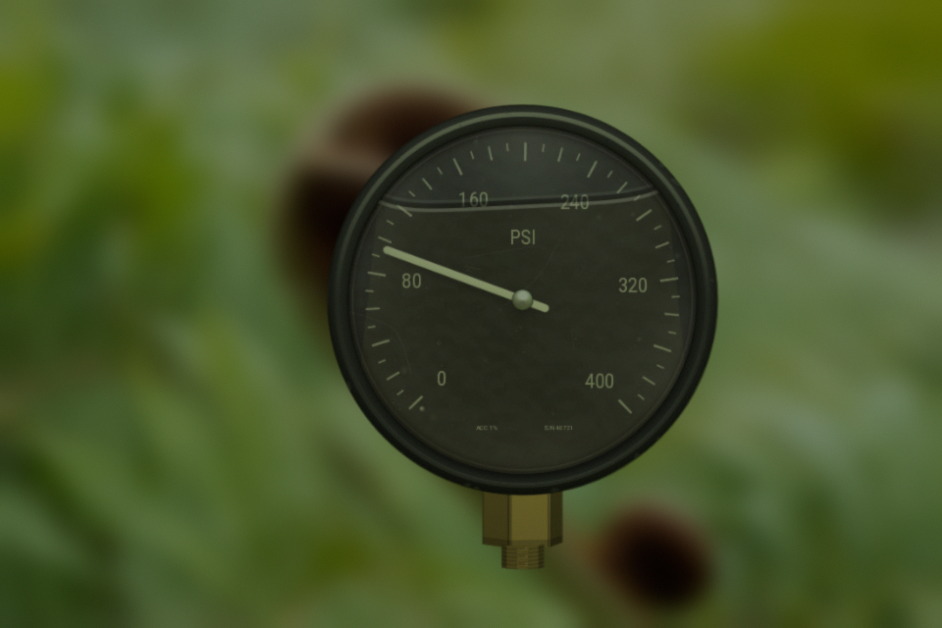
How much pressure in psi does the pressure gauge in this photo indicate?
95 psi
